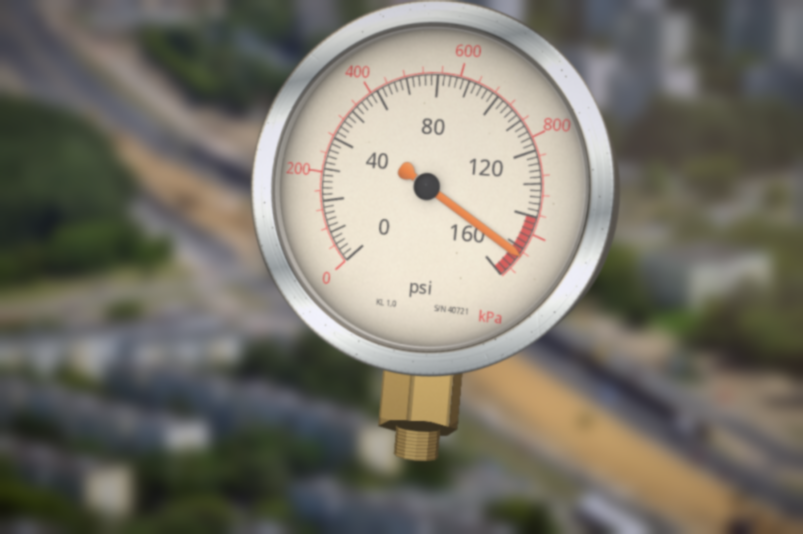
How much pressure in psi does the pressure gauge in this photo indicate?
152 psi
